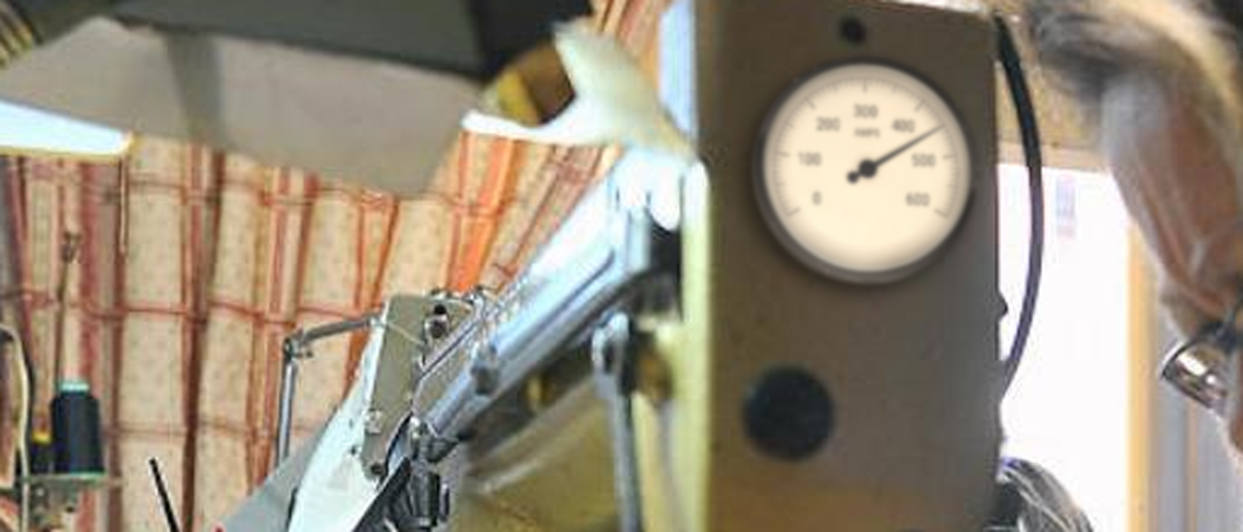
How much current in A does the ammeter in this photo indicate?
450 A
